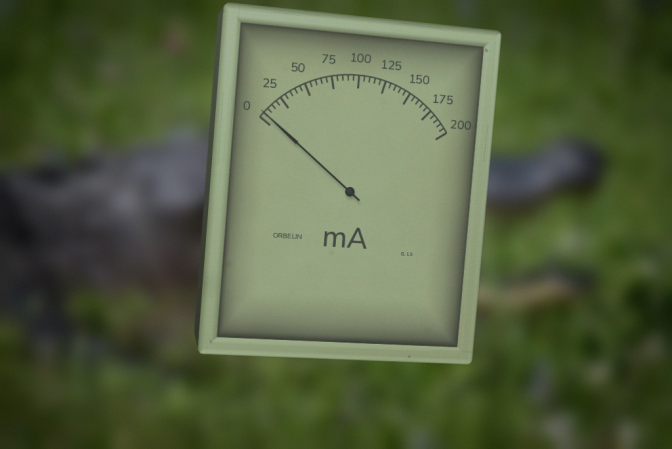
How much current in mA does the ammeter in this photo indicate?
5 mA
